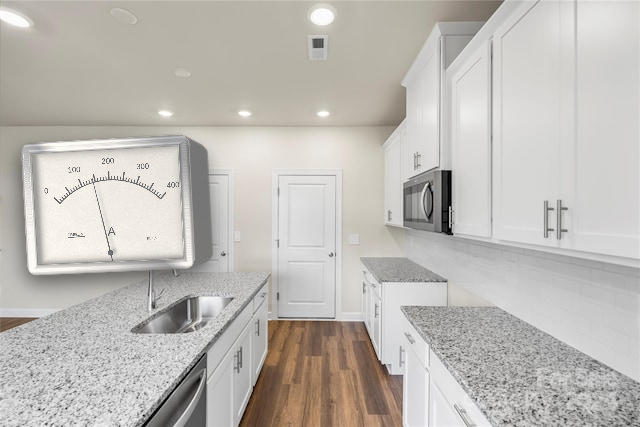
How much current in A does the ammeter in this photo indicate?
150 A
